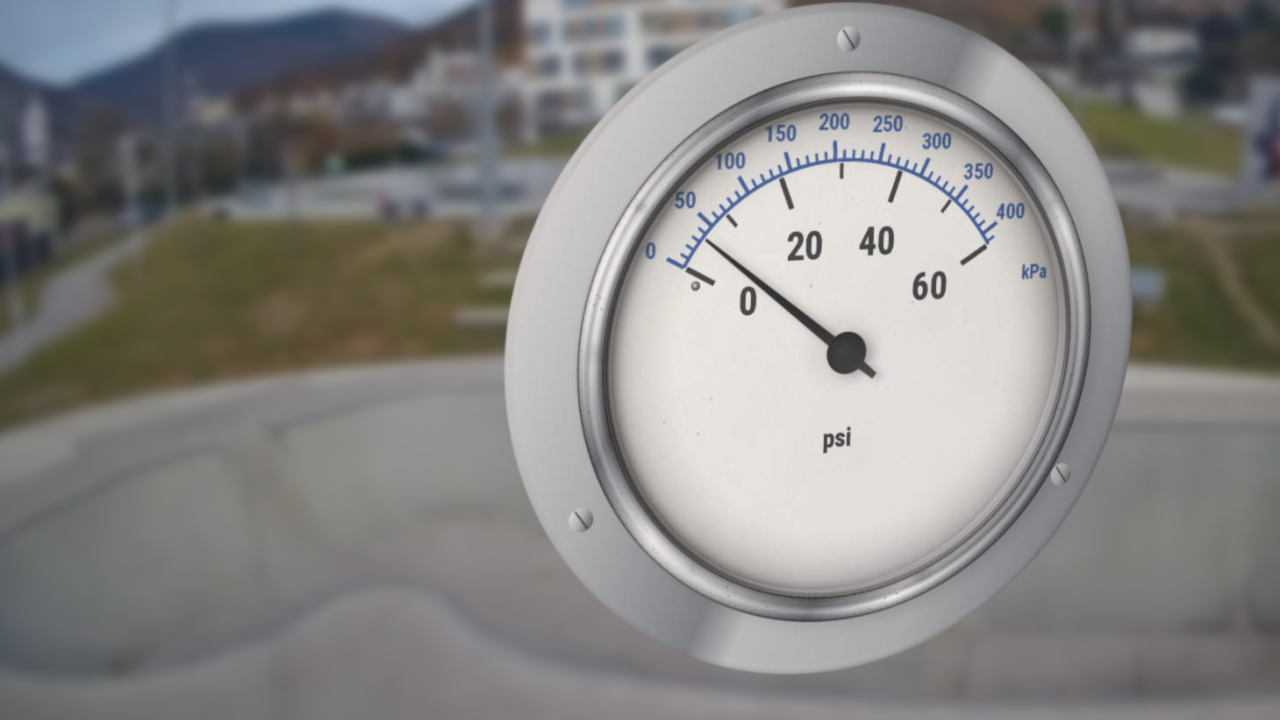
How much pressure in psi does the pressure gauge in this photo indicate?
5 psi
